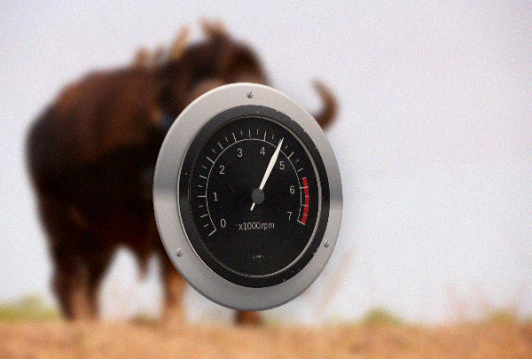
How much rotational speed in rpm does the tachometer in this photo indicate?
4500 rpm
